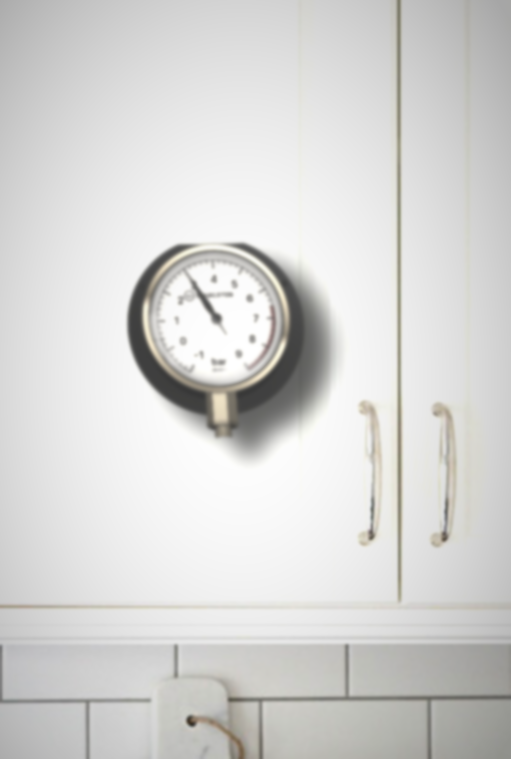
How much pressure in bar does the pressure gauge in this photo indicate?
3 bar
